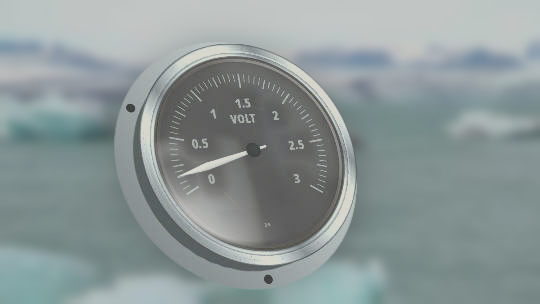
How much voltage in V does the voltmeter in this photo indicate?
0.15 V
